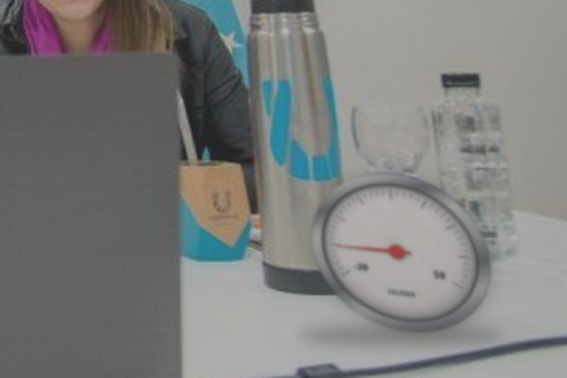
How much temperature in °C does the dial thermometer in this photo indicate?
-20 °C
